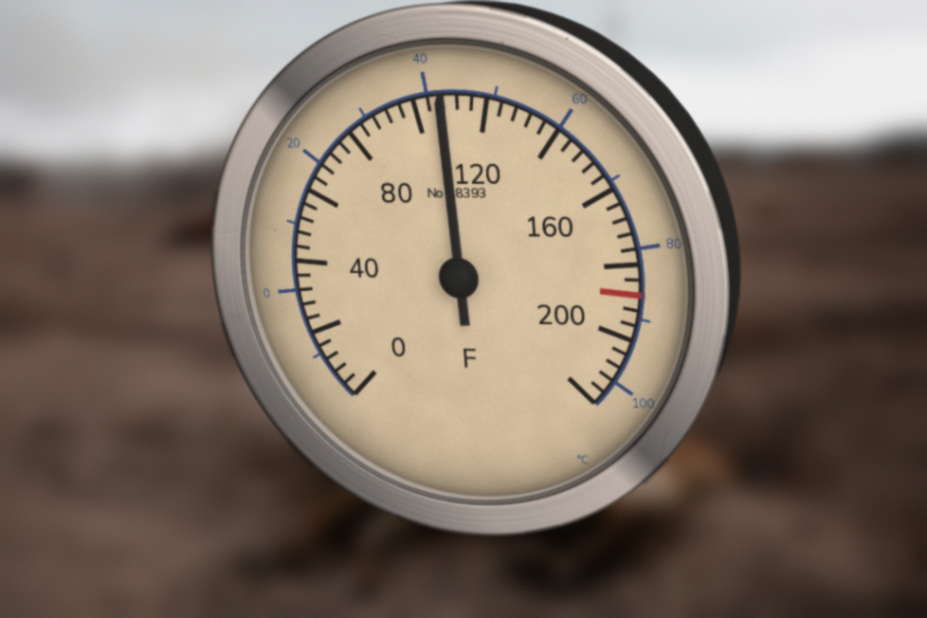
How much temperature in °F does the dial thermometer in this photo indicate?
108 °F
